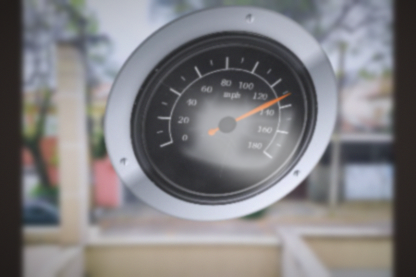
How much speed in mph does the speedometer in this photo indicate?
130 mph
